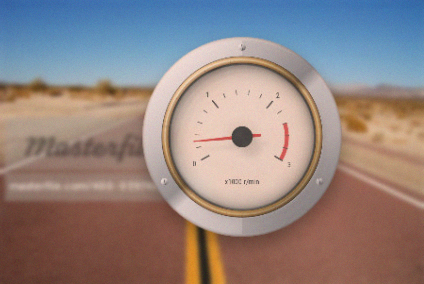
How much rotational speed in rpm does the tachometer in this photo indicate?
300 rpm
